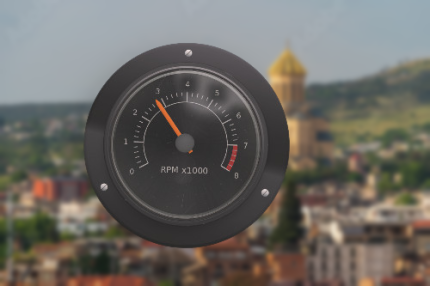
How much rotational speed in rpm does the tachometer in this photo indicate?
2800 rpm
